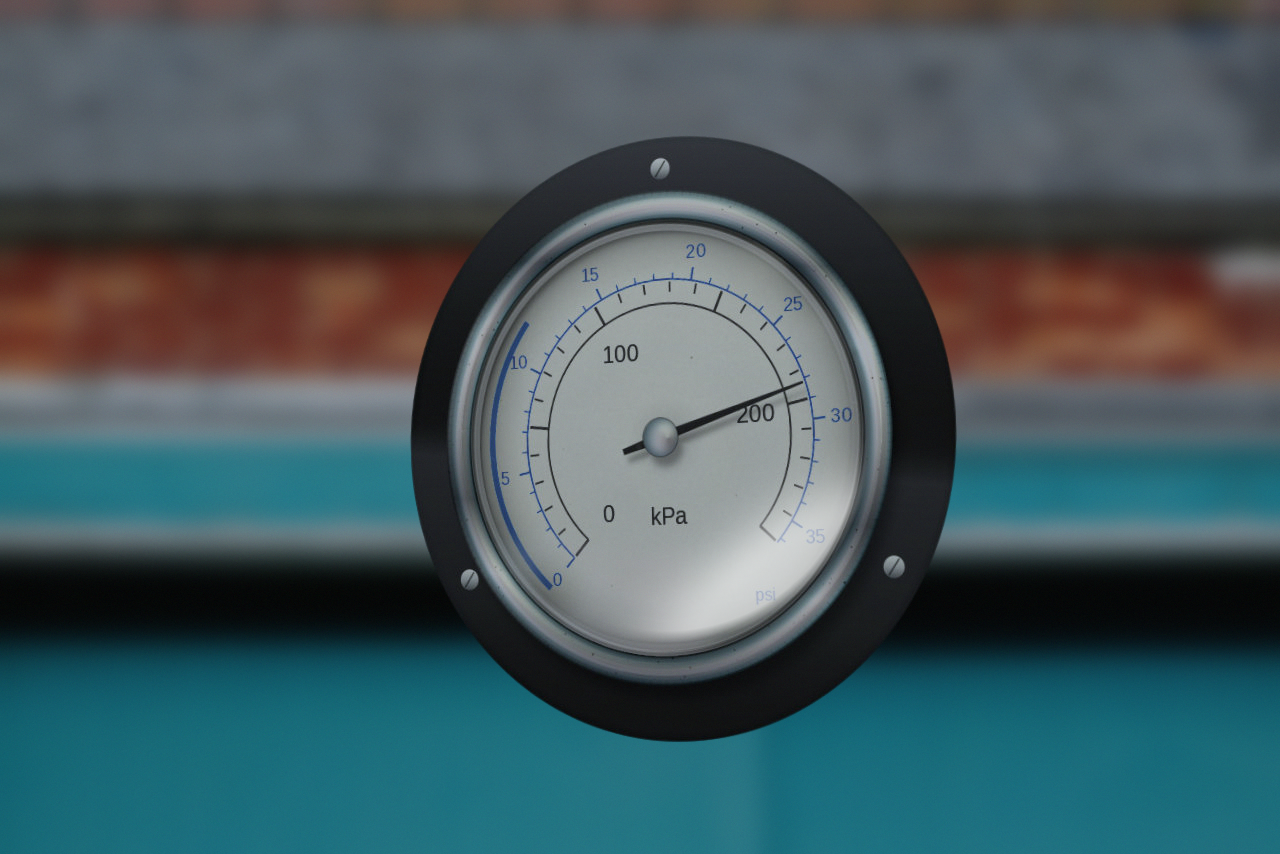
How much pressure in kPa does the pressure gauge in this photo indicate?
195 kPa
